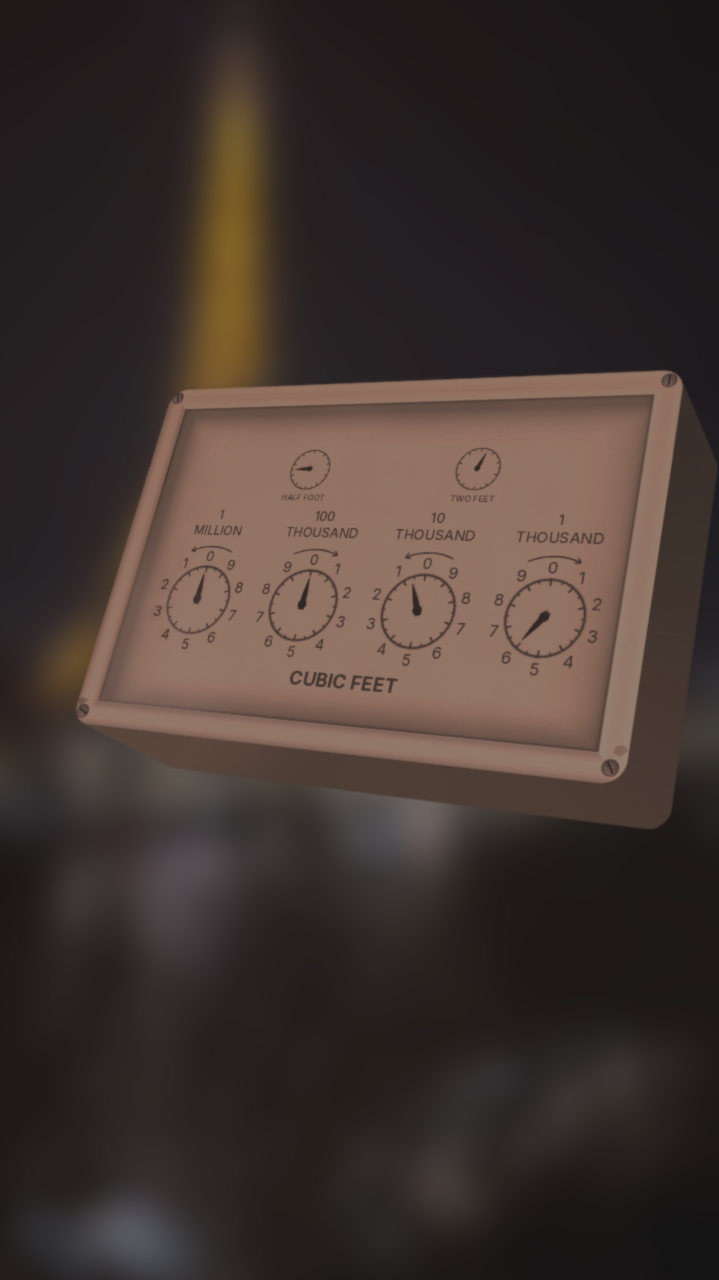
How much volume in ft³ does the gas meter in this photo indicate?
600 ft³
